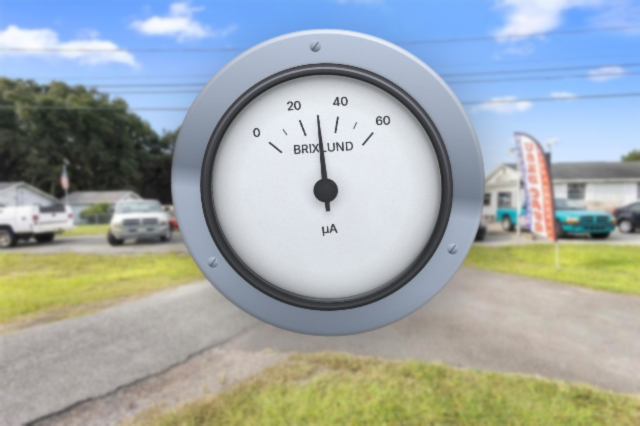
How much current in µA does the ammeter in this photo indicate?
30 µA
